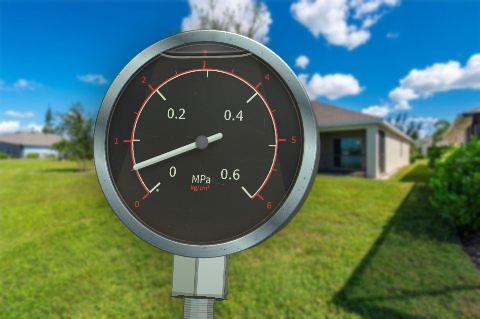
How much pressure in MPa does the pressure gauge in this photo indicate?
0.05 MPa
